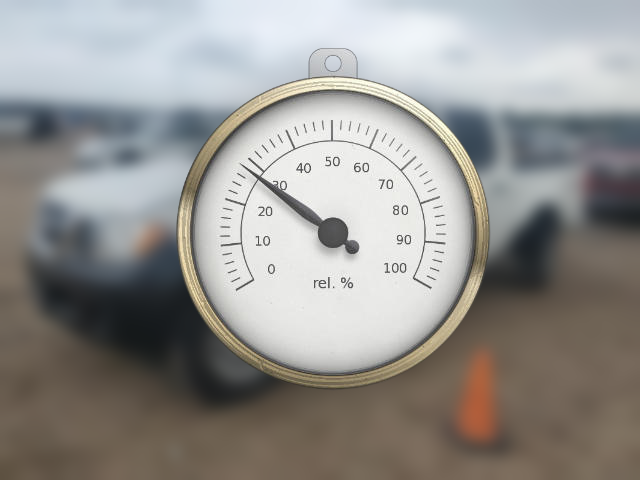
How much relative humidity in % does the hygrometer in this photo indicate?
28 %
